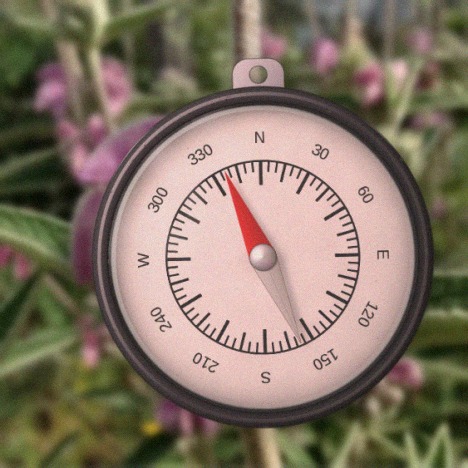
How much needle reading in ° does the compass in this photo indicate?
337.5 °
